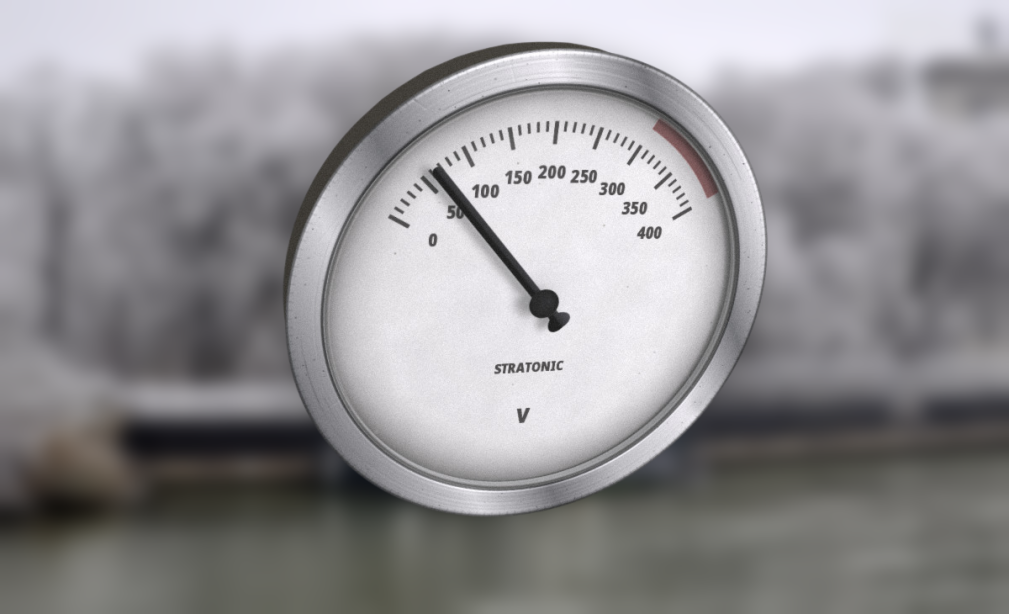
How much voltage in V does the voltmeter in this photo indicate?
65 V
